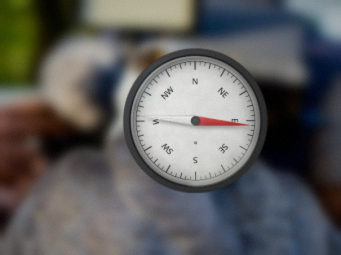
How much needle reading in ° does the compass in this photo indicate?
95 °
